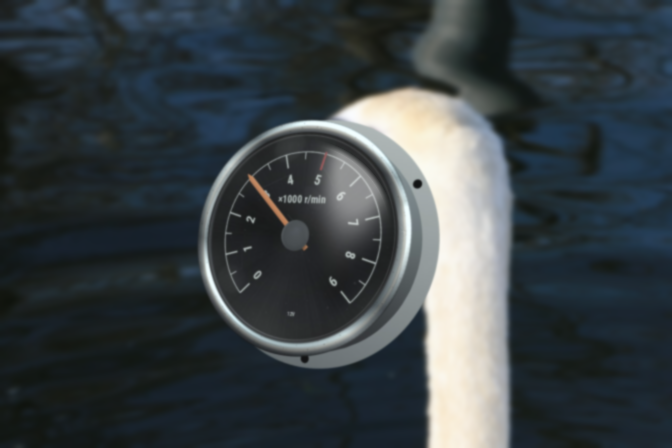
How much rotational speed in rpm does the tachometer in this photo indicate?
3000 rpm
